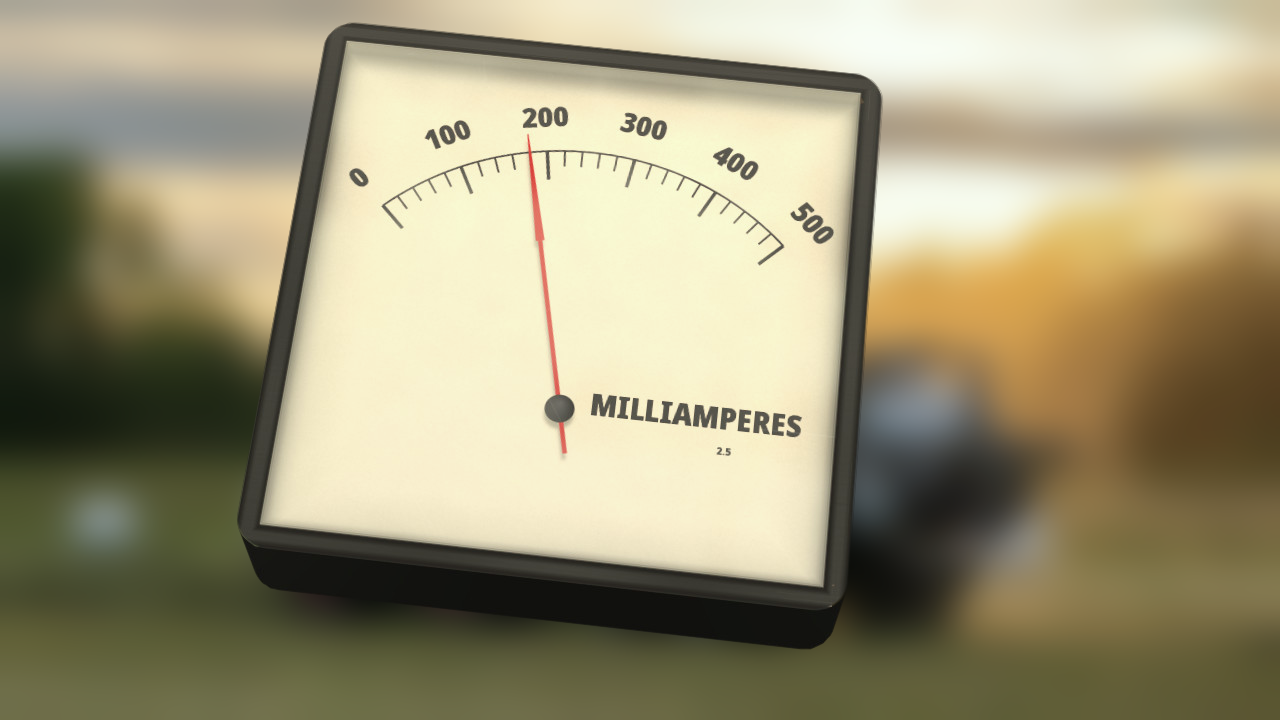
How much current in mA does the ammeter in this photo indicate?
180 mA
